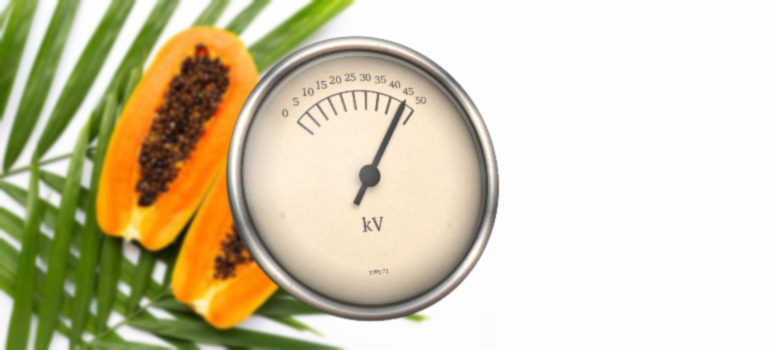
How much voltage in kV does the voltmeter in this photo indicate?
45 kV
